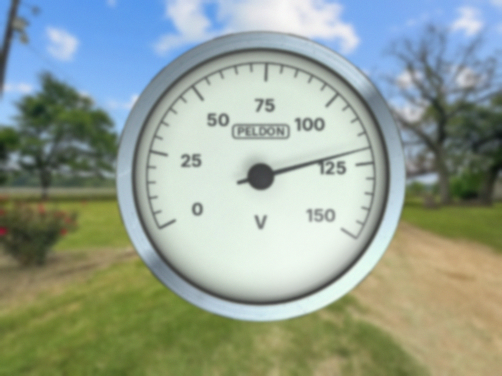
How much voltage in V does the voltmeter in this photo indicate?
120 V
